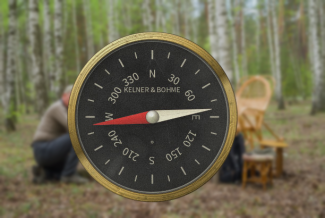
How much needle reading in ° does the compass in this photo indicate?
262.5 °
